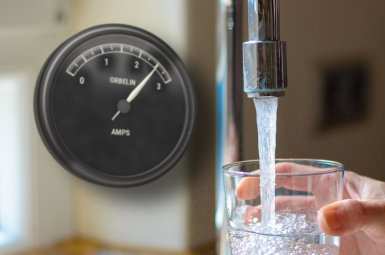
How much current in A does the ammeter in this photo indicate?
2.5 A
